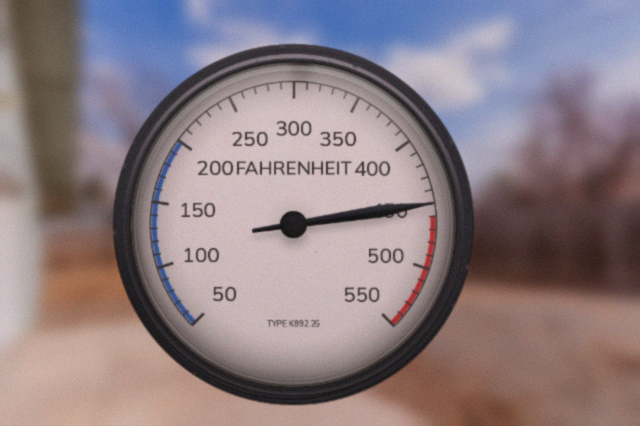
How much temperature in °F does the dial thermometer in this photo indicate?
450 °F
